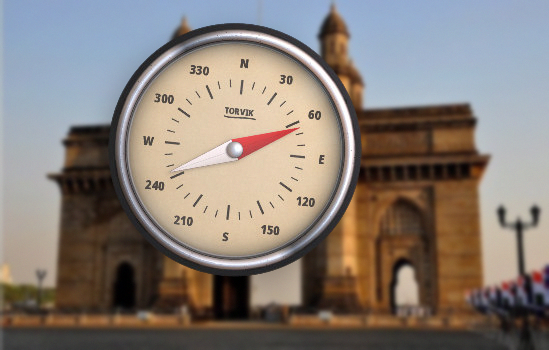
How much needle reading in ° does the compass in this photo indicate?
65 °
